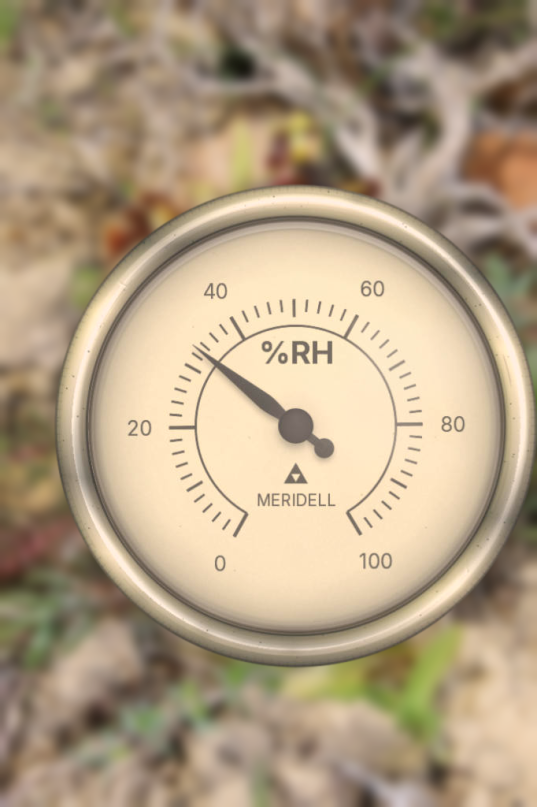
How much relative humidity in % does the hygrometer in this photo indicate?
33 %
